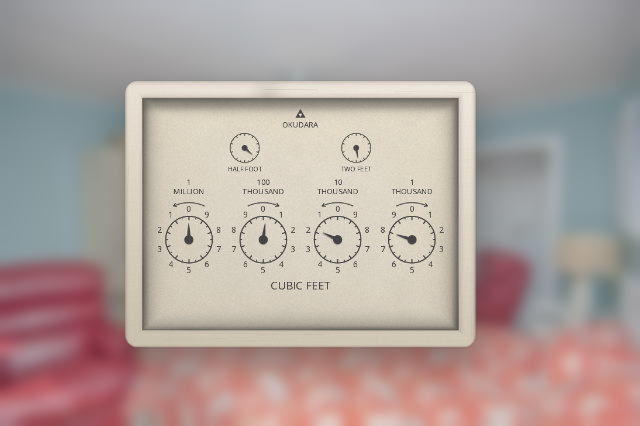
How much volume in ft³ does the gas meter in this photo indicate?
1800 ft³
